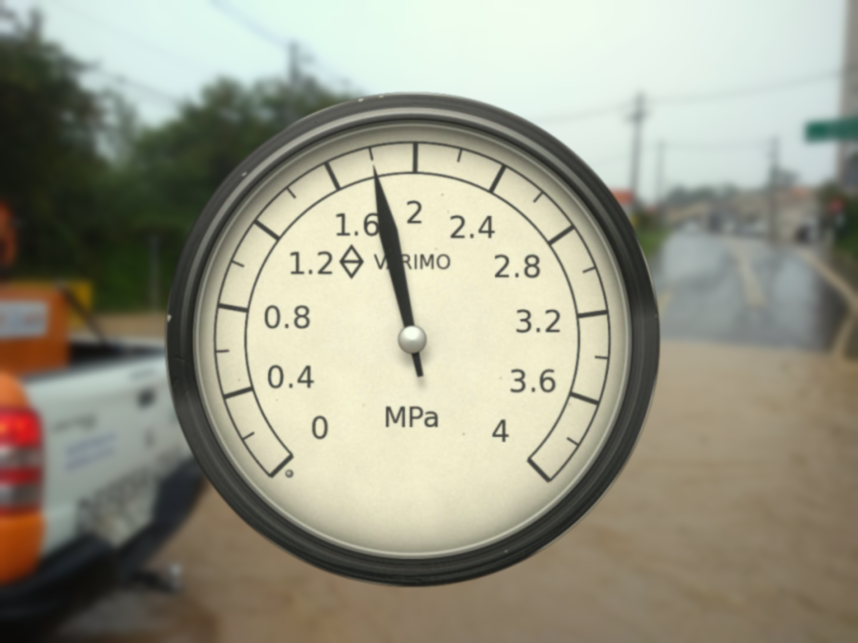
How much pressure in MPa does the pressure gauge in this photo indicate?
1.8 MPa
